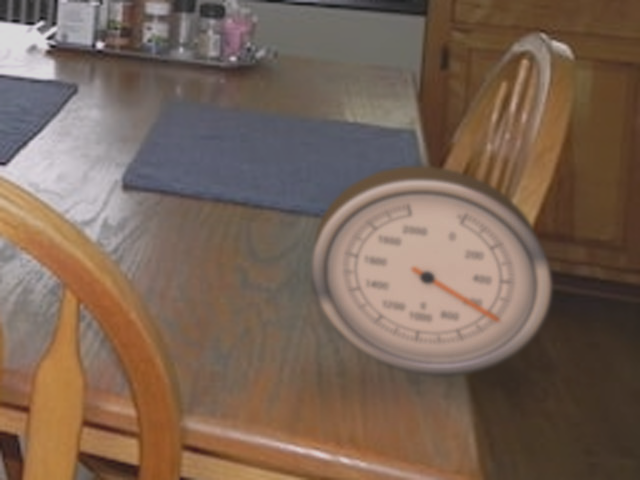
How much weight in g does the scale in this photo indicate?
600 g
